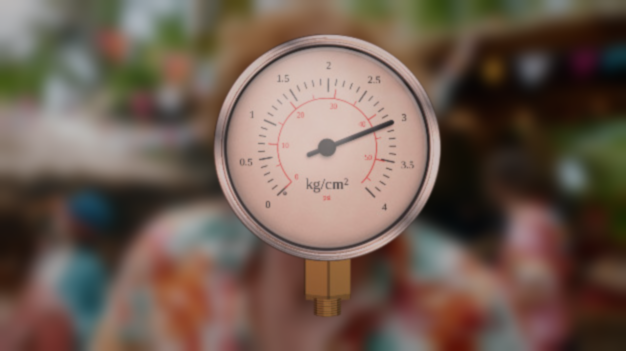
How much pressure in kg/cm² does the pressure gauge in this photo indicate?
3 kg/cm²
